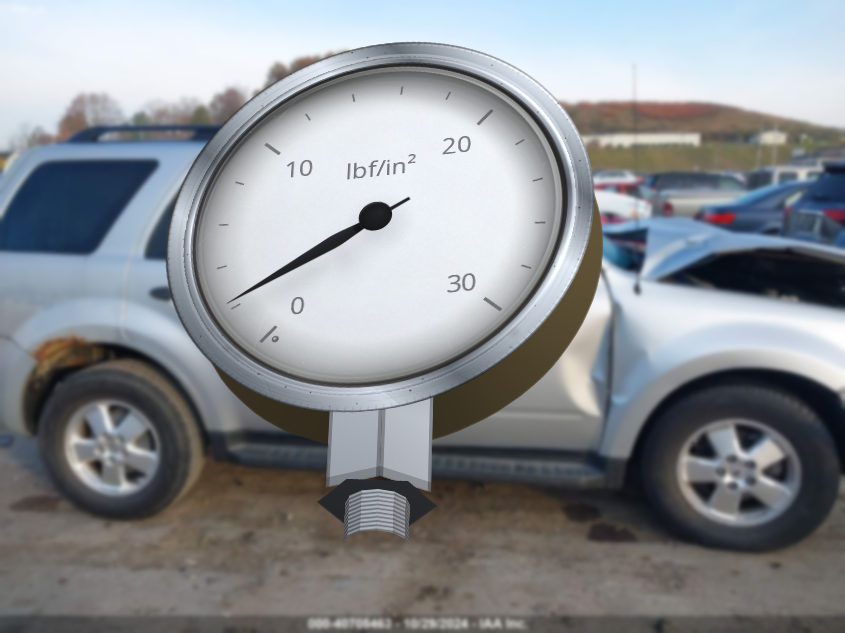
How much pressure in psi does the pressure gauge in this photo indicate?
2 psi
